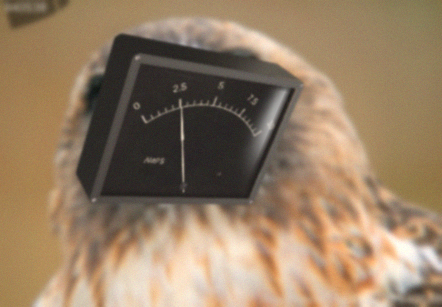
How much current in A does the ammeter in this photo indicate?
2.5 A
